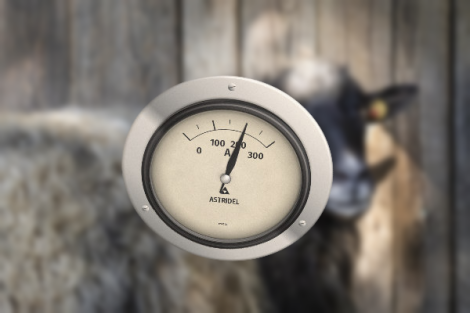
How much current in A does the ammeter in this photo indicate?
200 A
